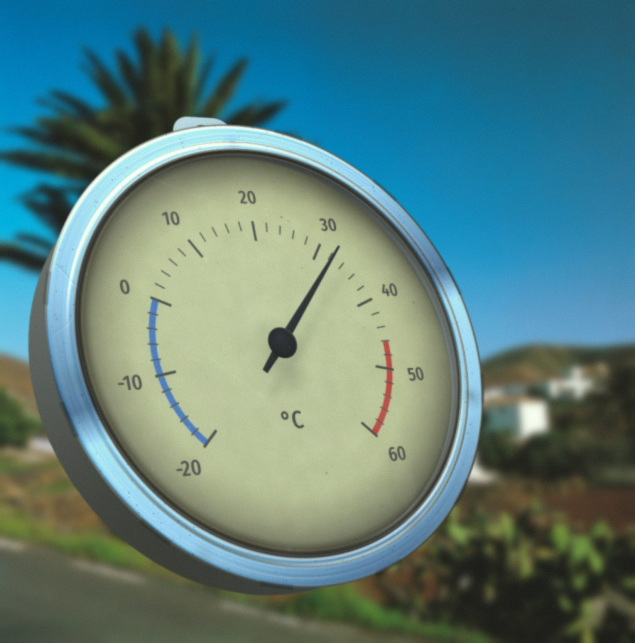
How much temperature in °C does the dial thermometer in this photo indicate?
32 °C
